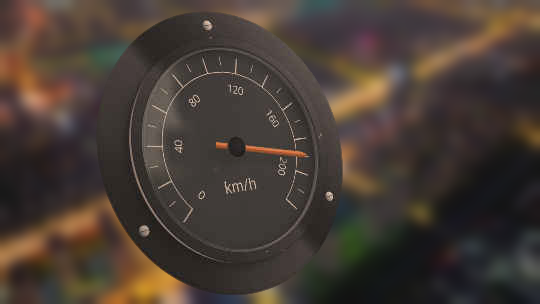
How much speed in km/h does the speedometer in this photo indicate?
190 km/h
